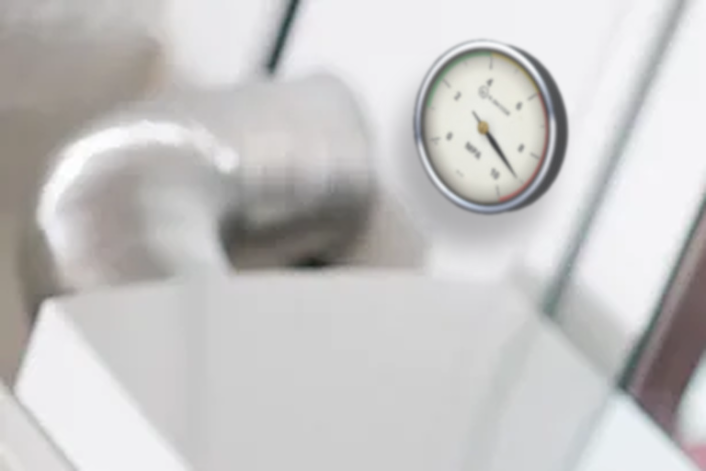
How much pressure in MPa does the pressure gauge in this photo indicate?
9 MPa
